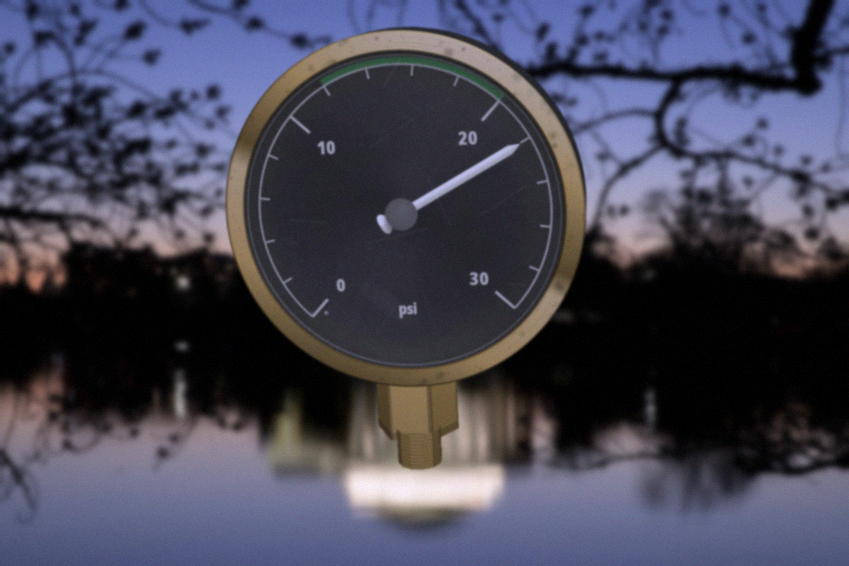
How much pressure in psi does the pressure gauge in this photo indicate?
22 psi
